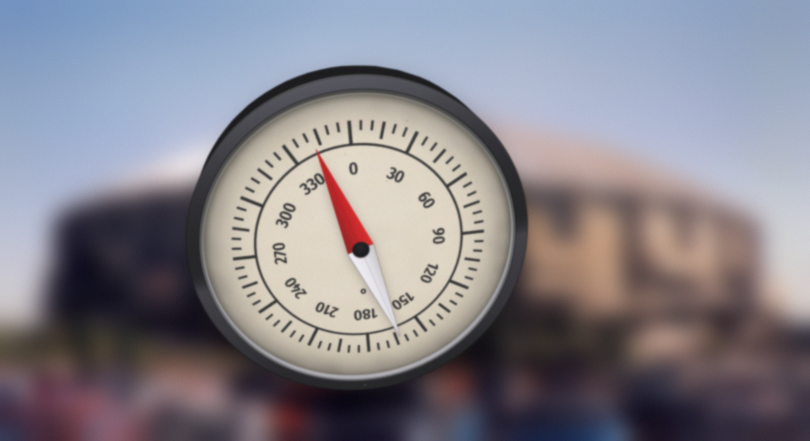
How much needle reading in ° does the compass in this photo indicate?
342.5 °
